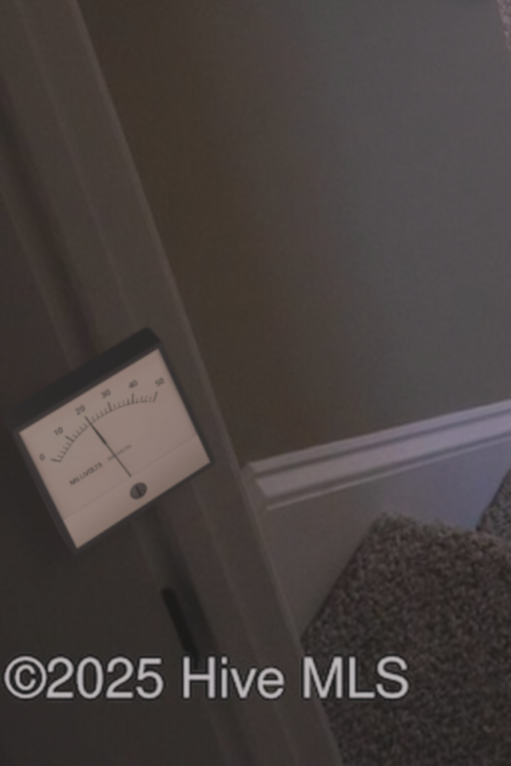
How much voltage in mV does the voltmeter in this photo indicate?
20 mV
